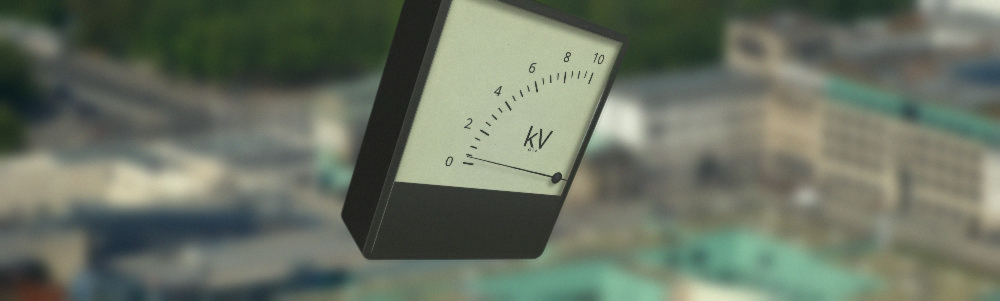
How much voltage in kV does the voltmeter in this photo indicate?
0.5 kV
